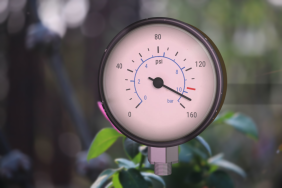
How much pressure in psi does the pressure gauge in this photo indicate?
150 psi
